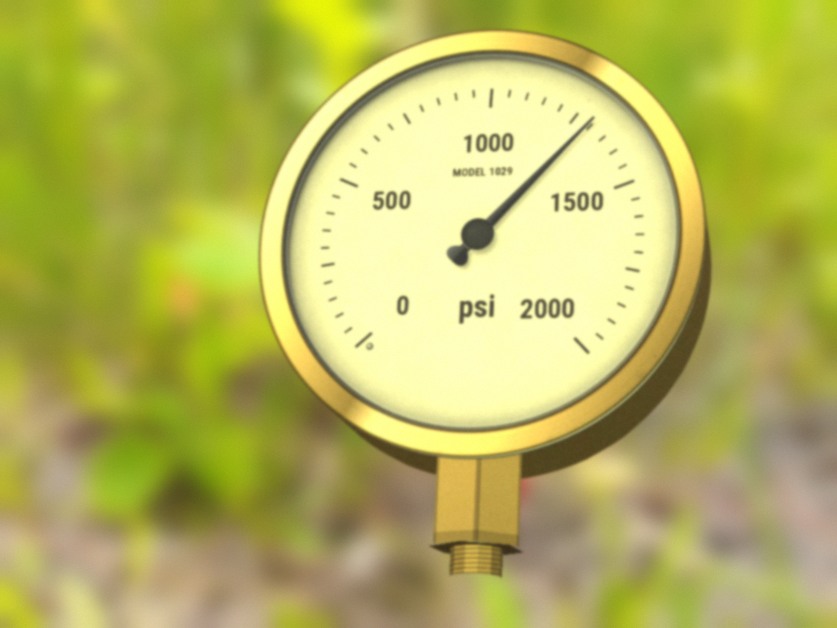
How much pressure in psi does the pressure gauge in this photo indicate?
1300 psi
